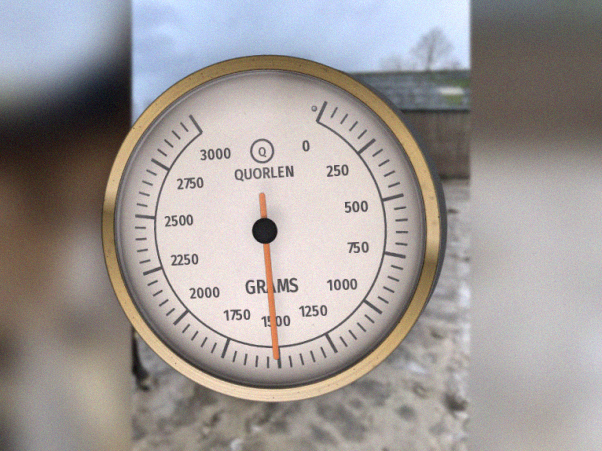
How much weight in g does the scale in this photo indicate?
1500 g
